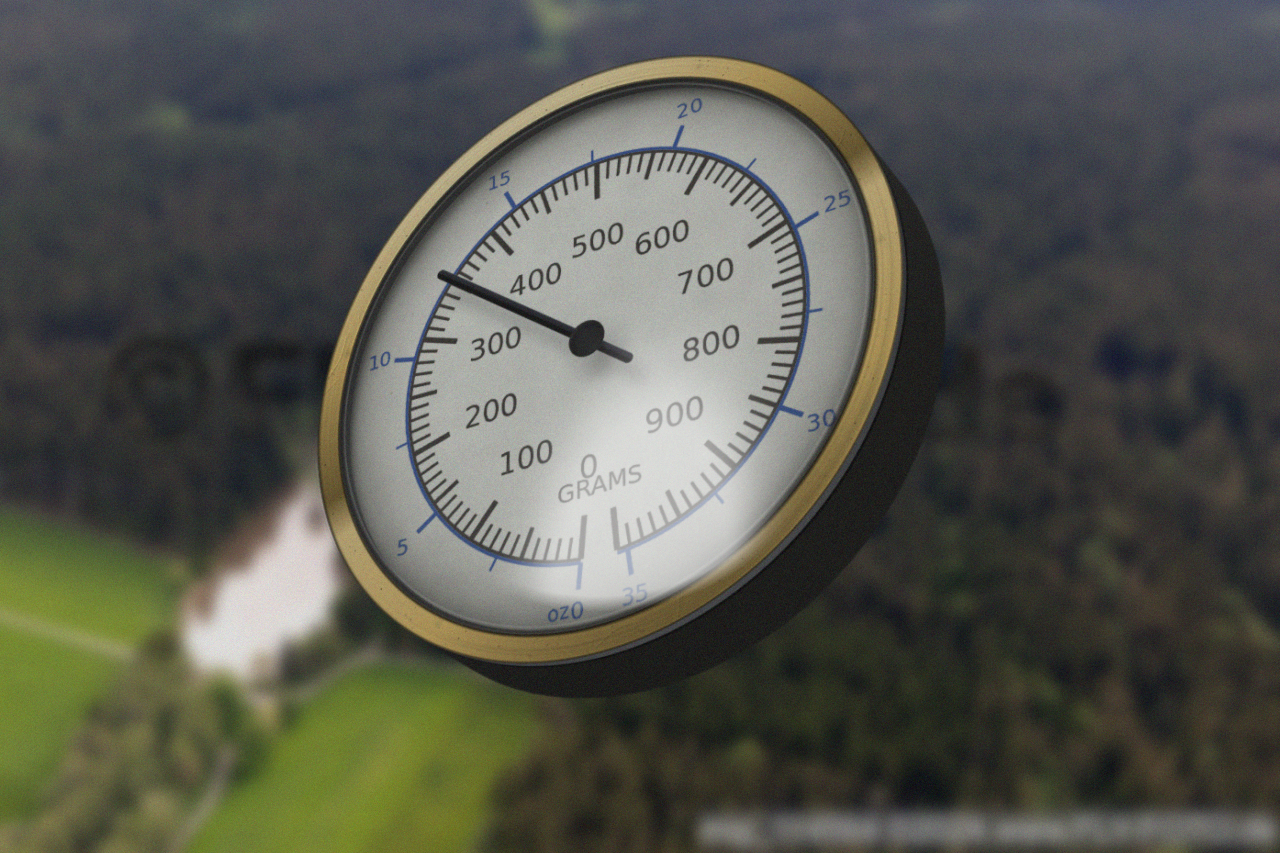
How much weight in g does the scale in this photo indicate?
350 g
